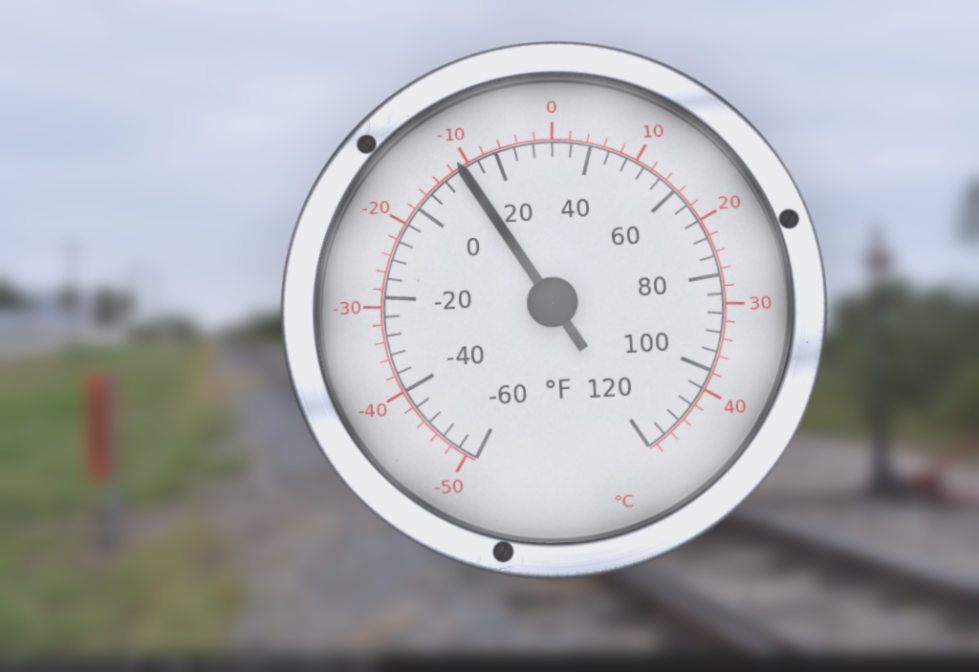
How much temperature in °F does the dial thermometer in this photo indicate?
12 °F
